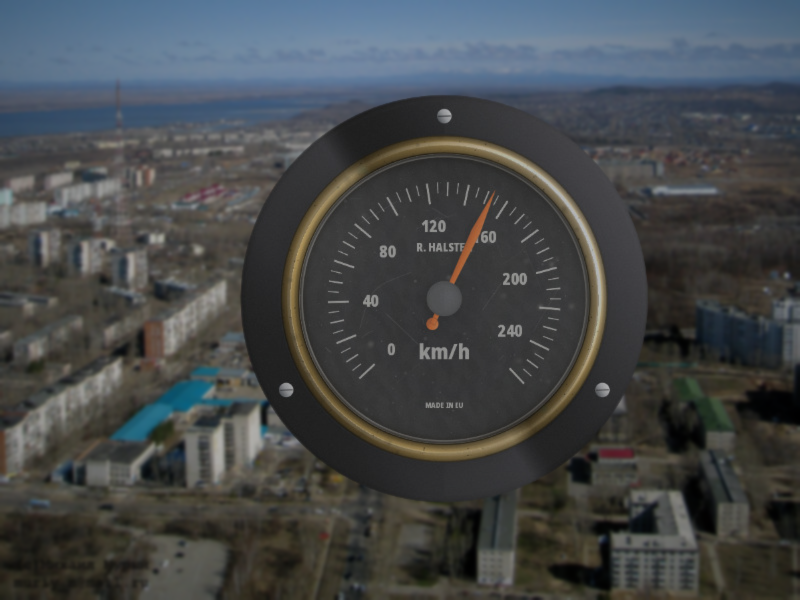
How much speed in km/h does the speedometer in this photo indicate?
152.5 km/h
